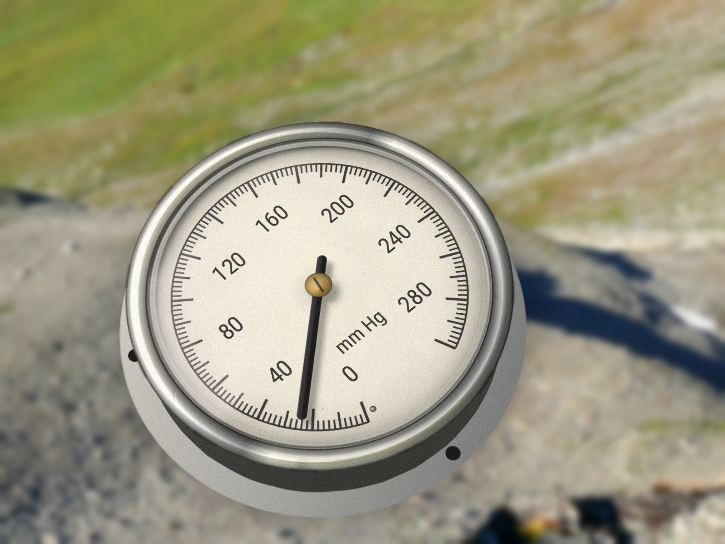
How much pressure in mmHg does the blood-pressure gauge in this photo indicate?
24 mmHg
